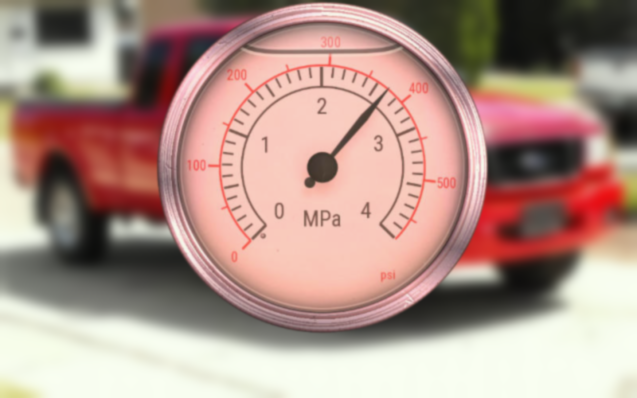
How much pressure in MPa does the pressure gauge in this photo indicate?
2.6 MPa
